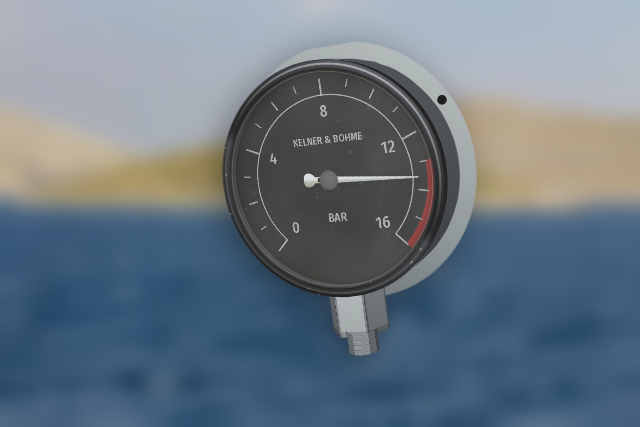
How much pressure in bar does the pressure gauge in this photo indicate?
13.5 bar
